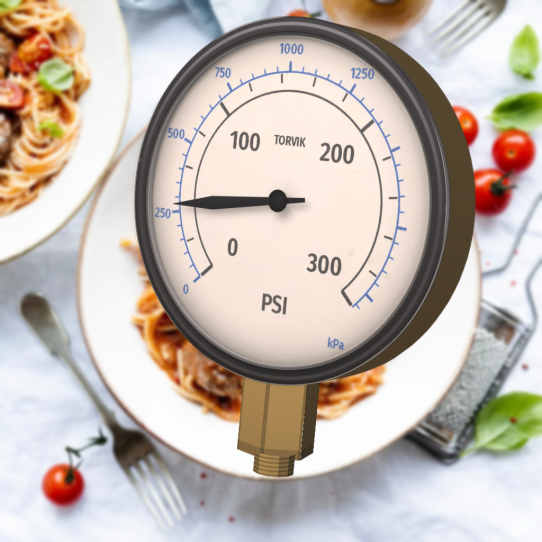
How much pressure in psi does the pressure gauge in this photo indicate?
40 psi
